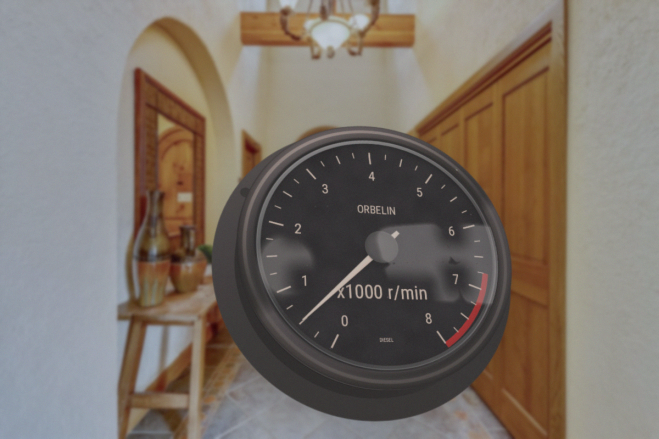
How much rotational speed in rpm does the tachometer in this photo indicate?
500 rpm
